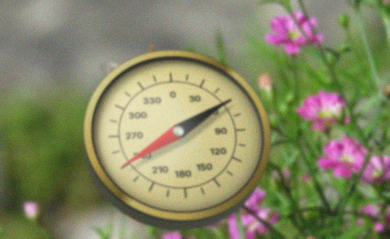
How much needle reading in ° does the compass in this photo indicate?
240 °
